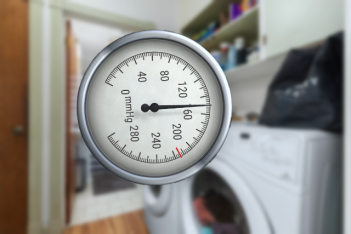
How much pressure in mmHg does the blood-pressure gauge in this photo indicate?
150 mmHg
